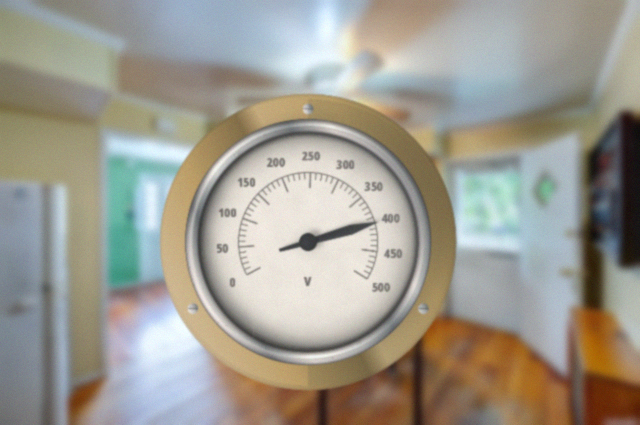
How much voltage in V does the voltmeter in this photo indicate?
400 V
